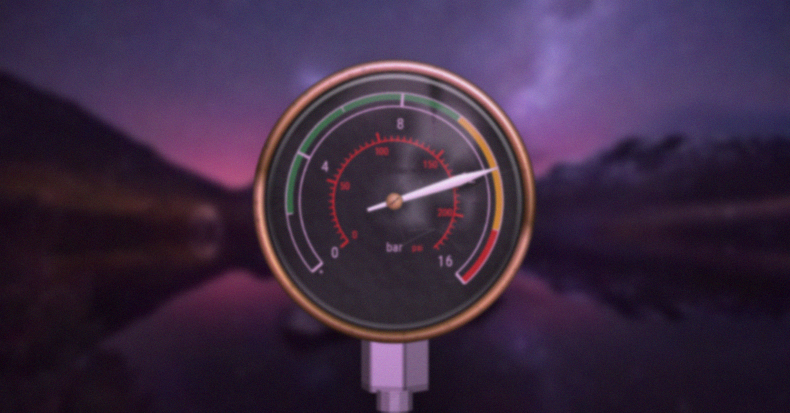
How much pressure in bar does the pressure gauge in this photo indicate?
12 bar
